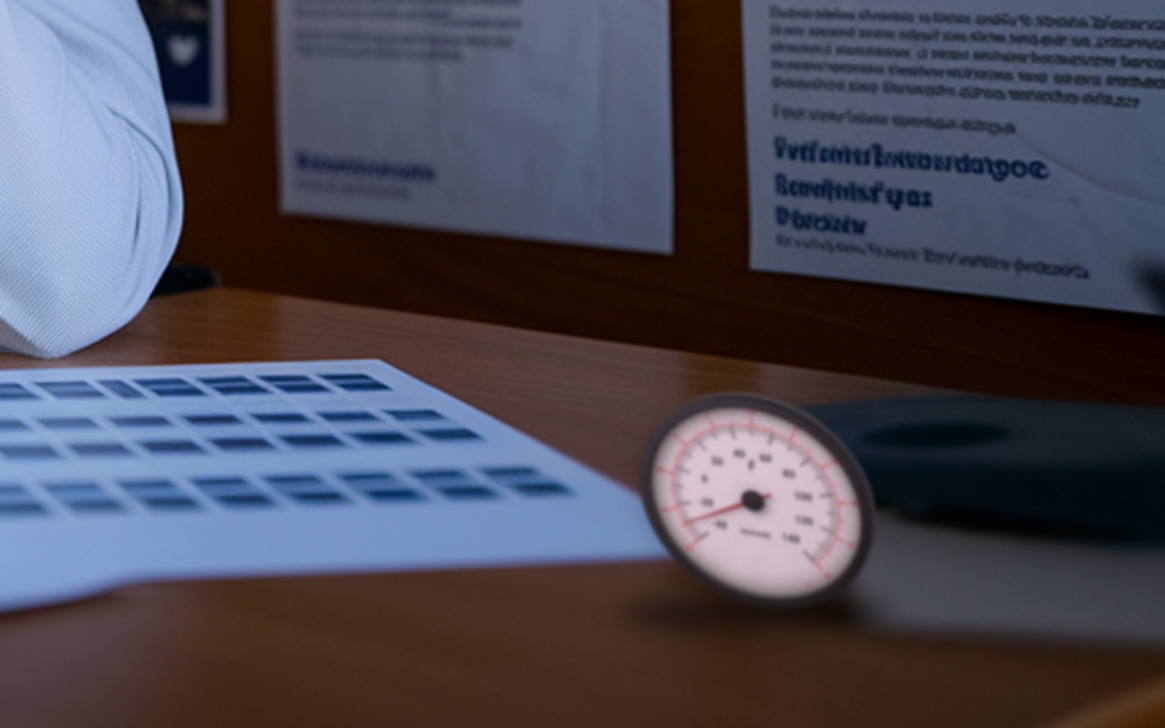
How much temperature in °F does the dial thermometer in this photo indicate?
-30 °F
